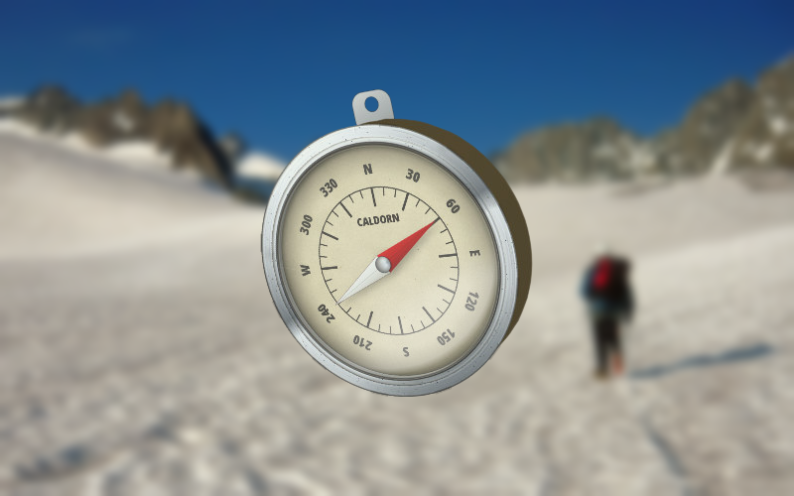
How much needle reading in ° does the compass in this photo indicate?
60 °
